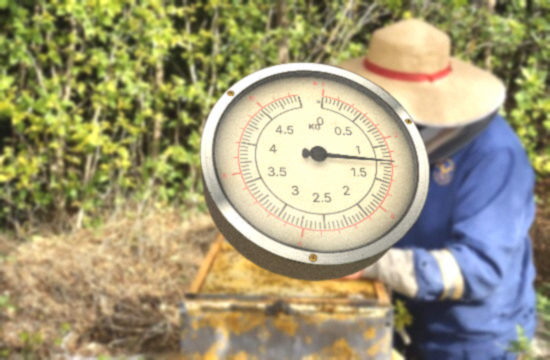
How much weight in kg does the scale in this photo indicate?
1.25 kg
